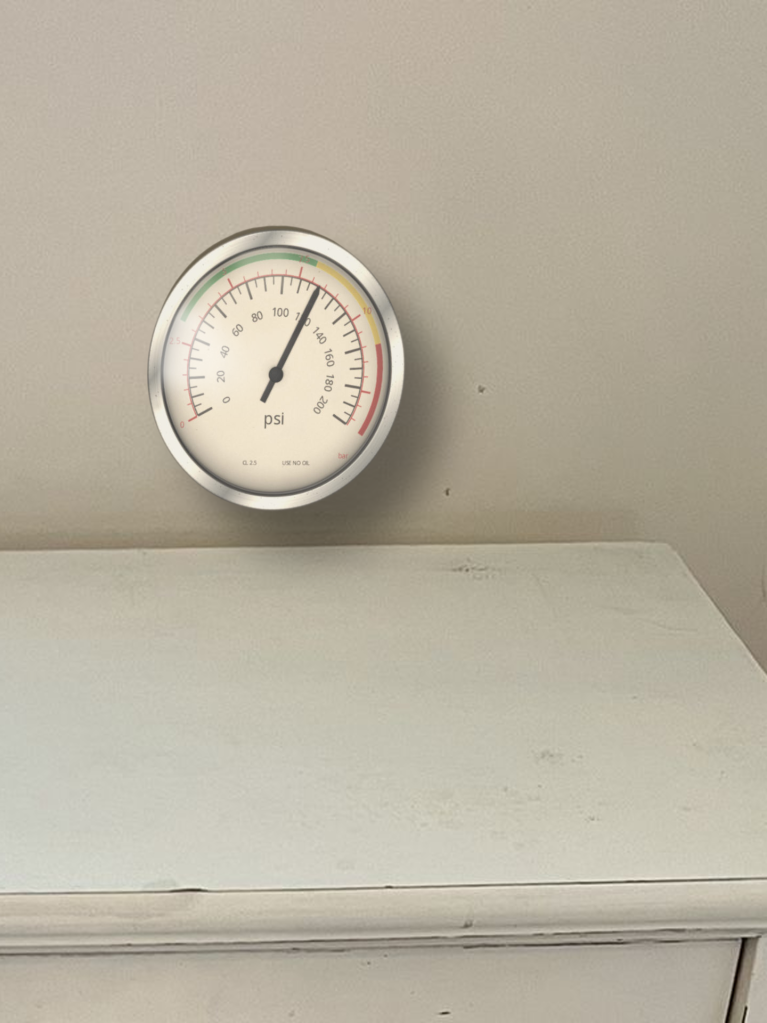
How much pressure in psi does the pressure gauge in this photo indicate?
120 psi
